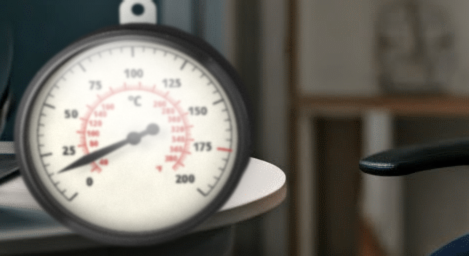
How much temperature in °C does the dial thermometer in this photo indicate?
15 °C
